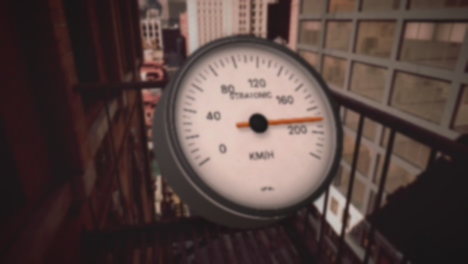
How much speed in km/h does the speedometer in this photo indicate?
190 km/h
